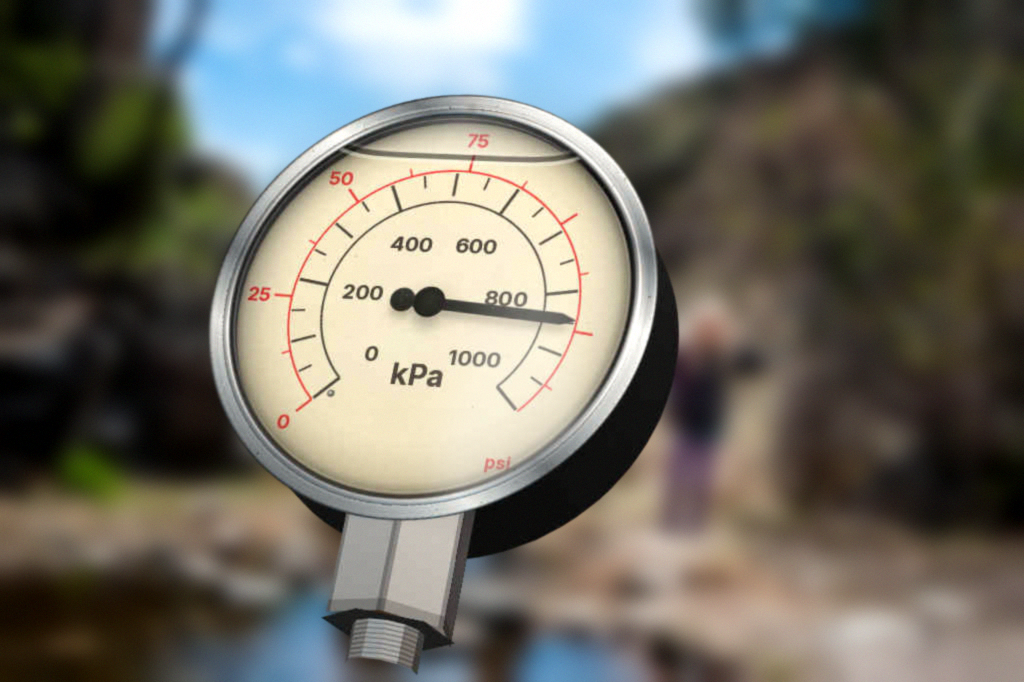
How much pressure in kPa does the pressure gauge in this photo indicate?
850 kPa
